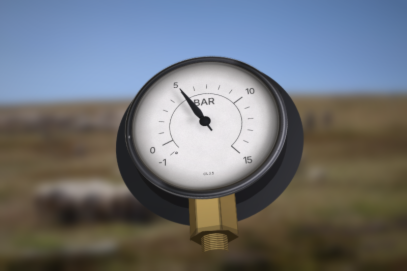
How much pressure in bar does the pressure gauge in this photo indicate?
5 bar
